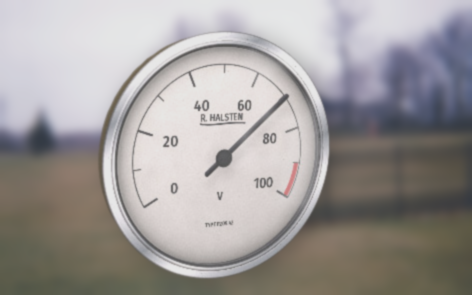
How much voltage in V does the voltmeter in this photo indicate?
70 V
